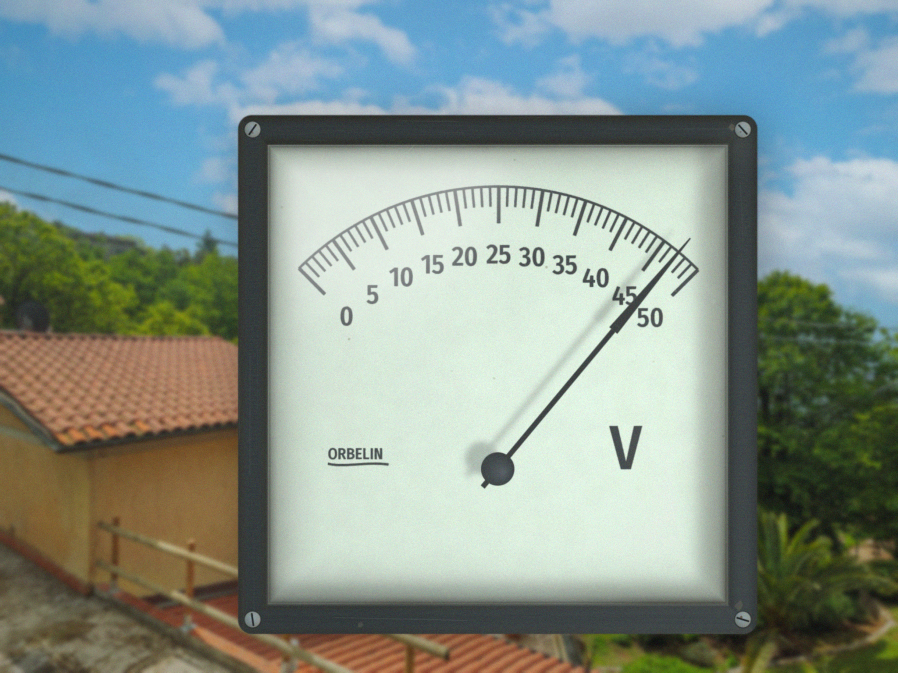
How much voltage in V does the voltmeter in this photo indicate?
47 V
